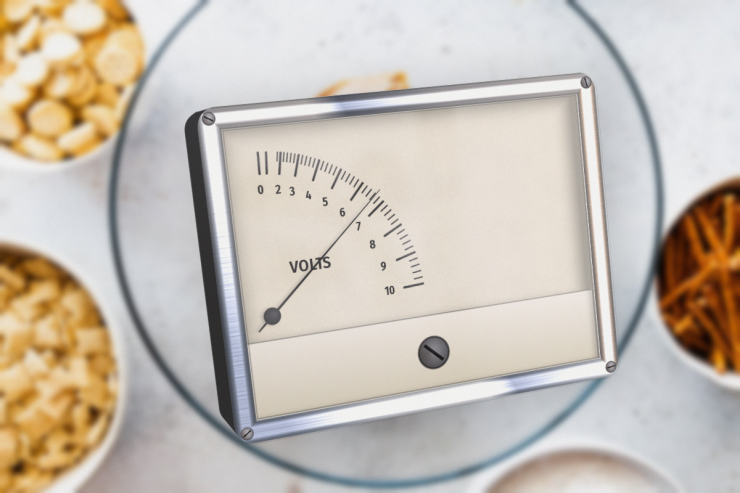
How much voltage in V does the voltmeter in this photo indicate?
6.6 V
